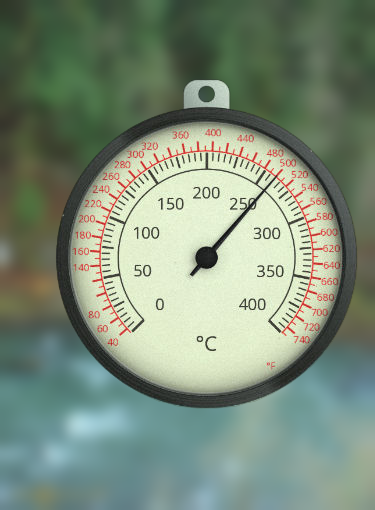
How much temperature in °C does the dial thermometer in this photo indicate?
260 °C
